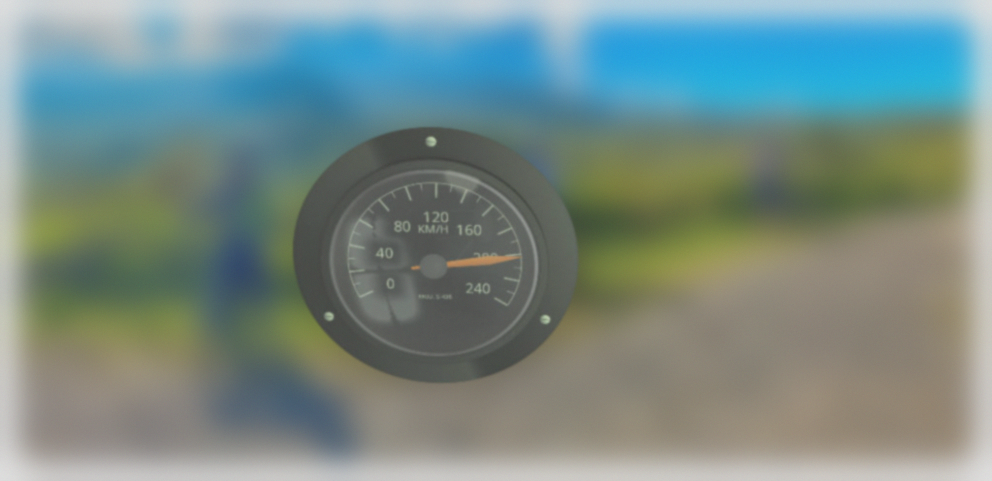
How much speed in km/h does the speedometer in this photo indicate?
200 km/h
